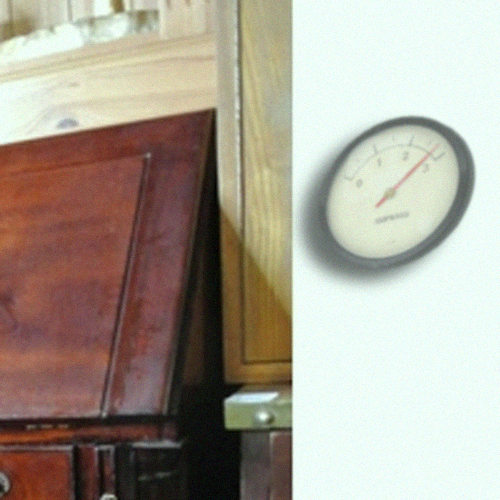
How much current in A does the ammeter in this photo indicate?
2.75 A
